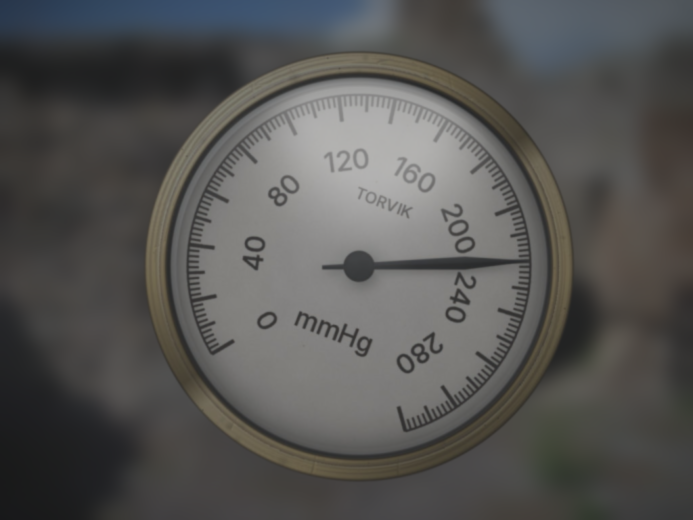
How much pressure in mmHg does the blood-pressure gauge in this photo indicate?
220 mmHg
